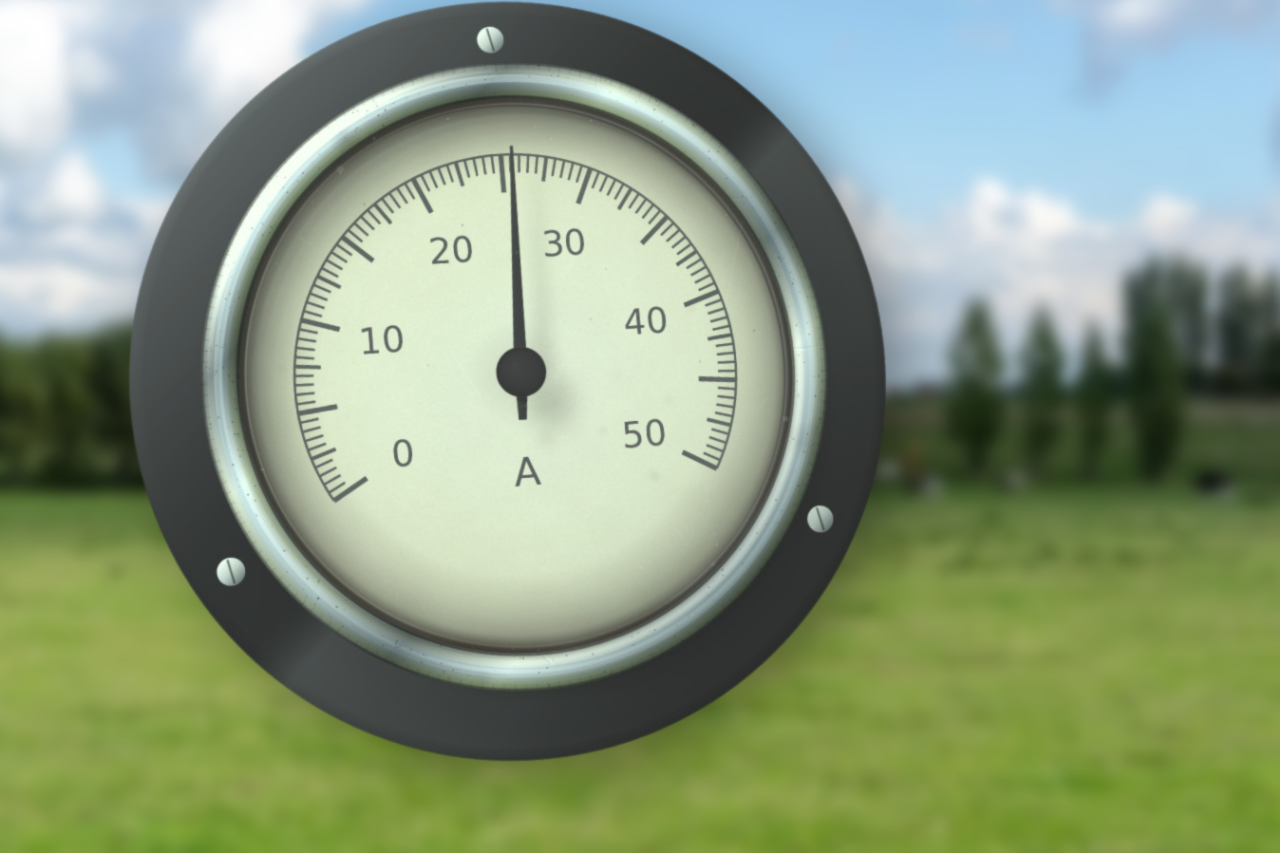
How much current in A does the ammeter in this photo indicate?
25.5 A
